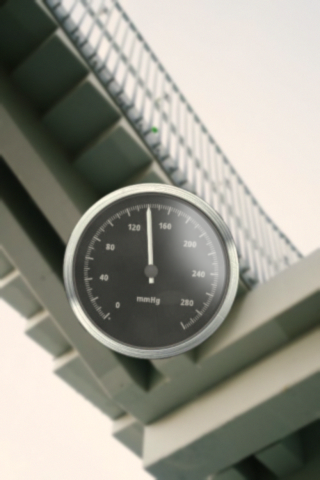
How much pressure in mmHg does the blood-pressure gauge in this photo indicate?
140 mmHg
